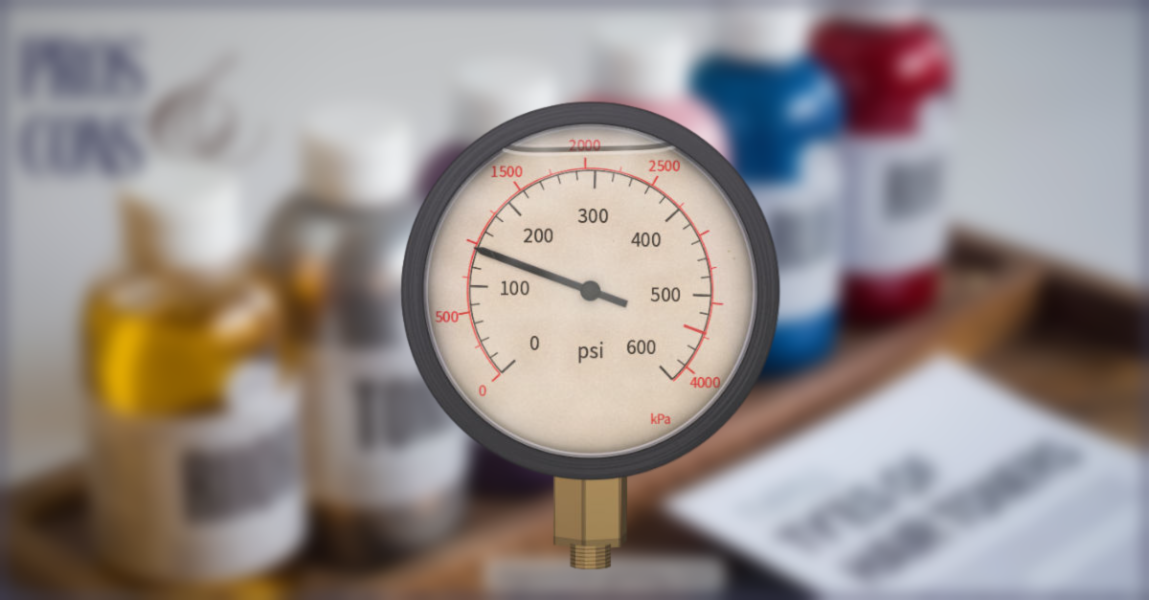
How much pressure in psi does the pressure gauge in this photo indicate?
140 psi
